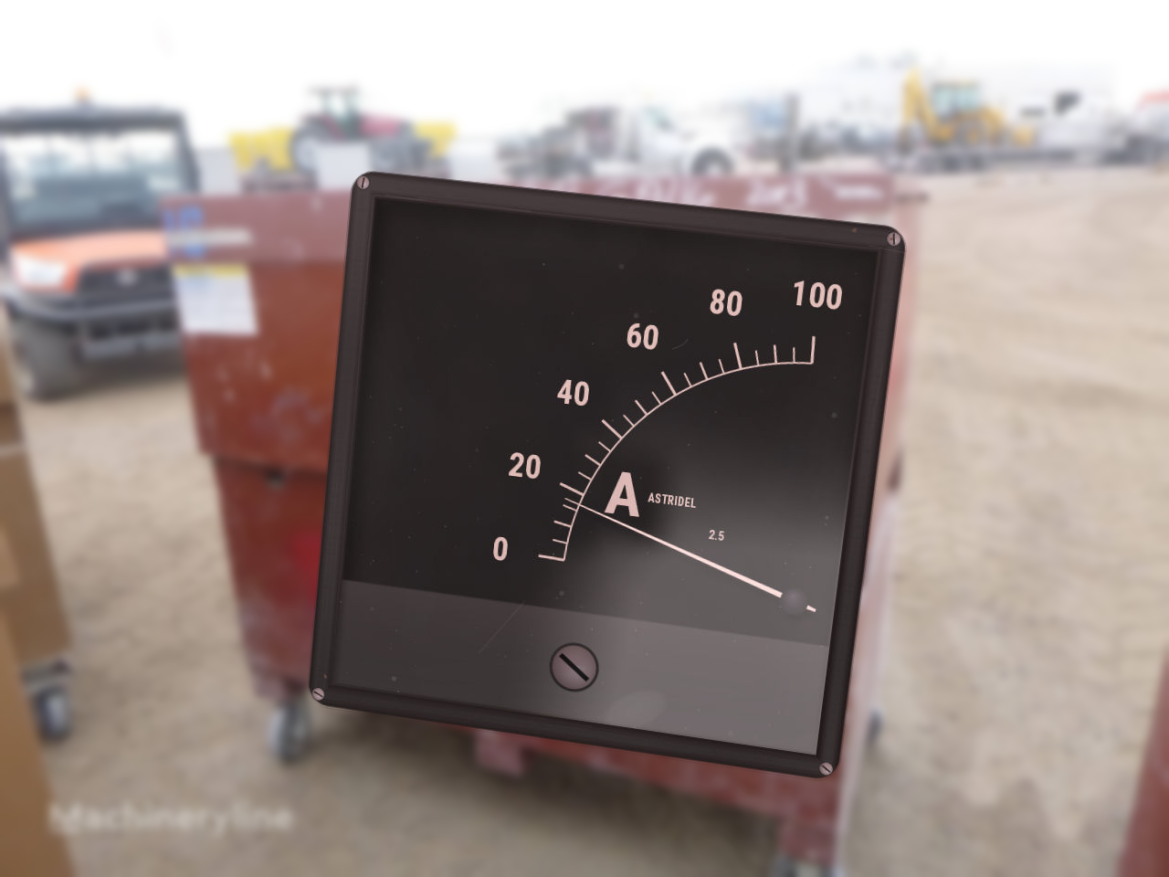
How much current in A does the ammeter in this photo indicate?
17.5 A
